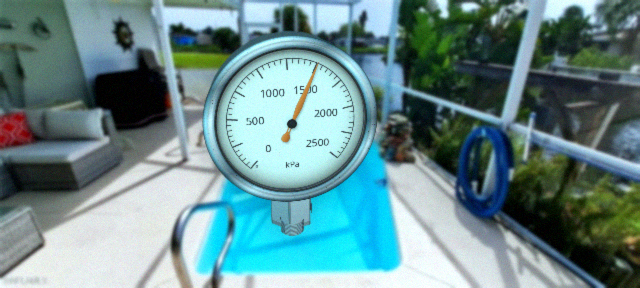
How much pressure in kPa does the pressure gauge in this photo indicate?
1500 kPa
